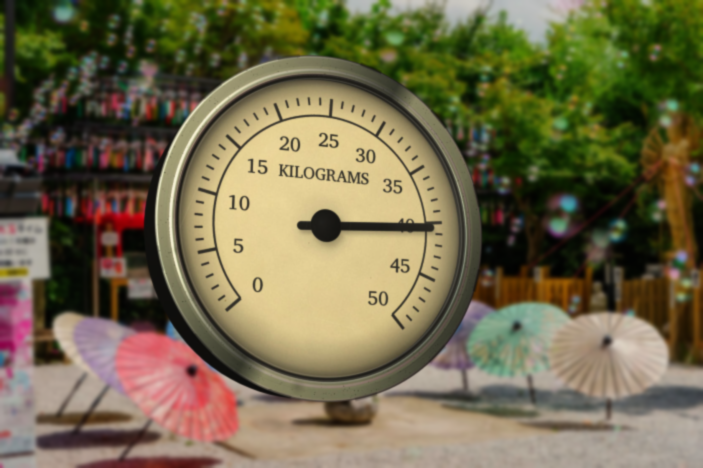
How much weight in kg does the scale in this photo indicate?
40.5 kg
